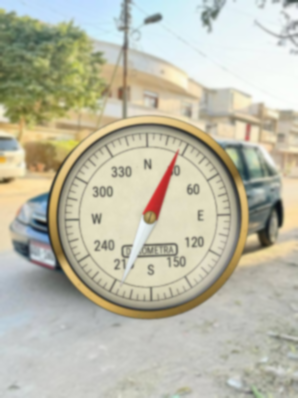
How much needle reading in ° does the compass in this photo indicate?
25 °
